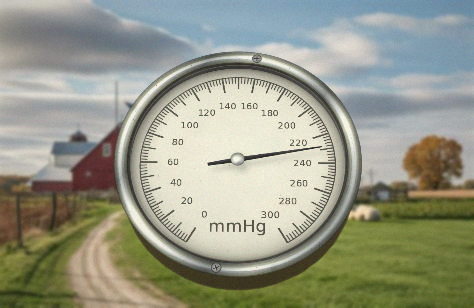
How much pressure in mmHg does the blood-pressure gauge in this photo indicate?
230 mmHg
